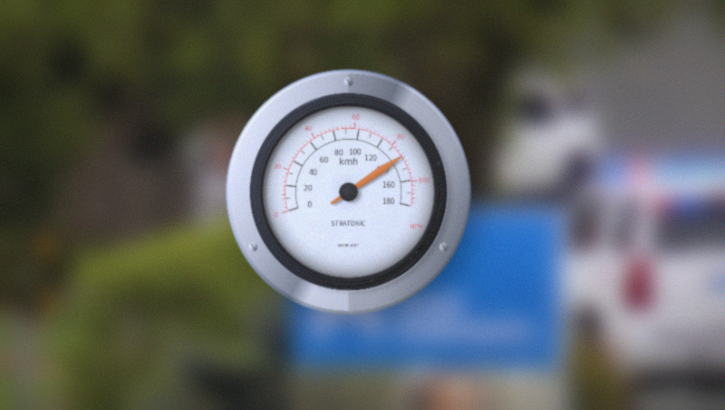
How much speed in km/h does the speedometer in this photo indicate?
140 km/h
